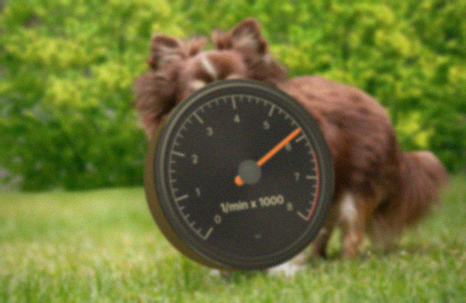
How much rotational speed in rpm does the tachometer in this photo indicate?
5800 rpm
